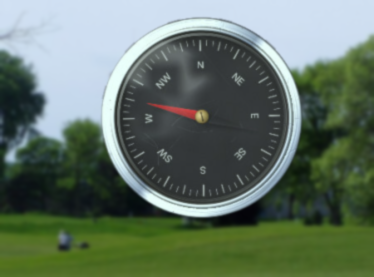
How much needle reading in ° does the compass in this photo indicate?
285 °
